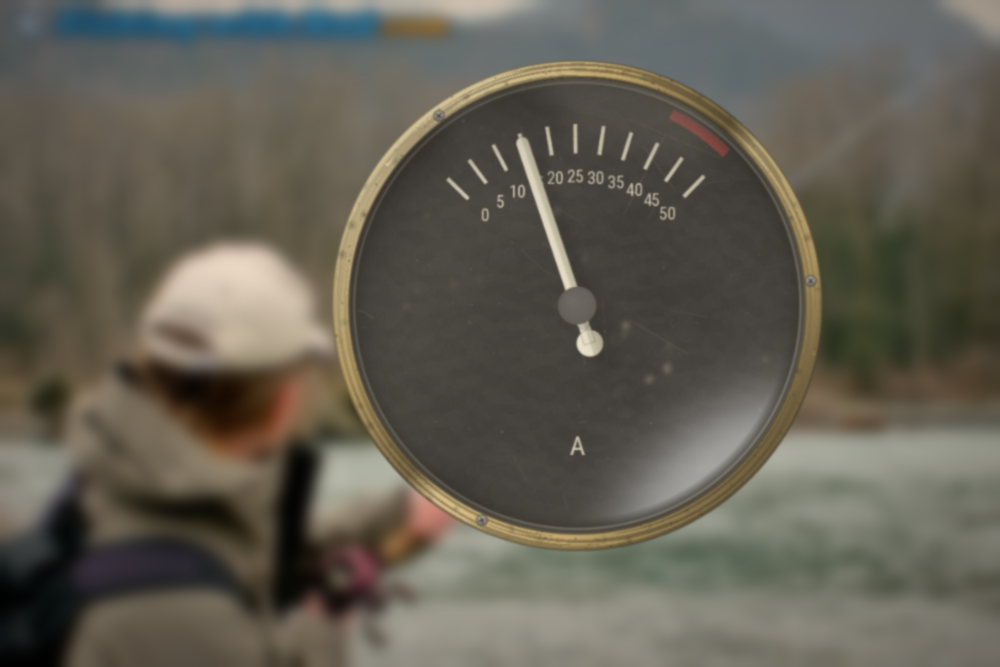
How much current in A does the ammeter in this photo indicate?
15 A
